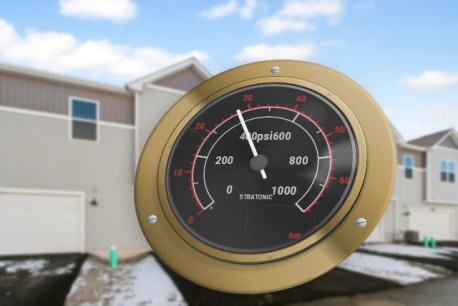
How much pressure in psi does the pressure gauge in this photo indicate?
400 psi
